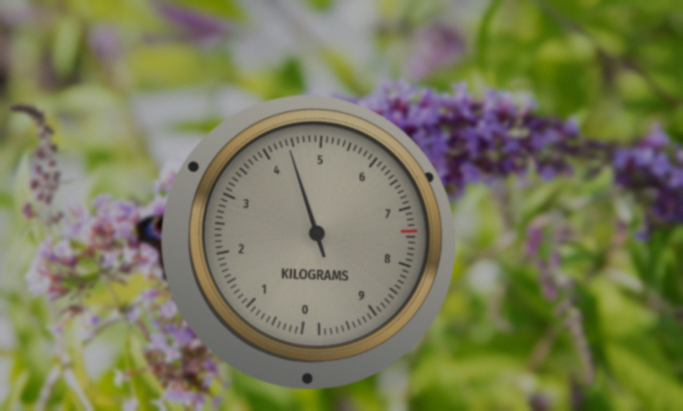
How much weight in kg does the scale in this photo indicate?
4.4 kg
